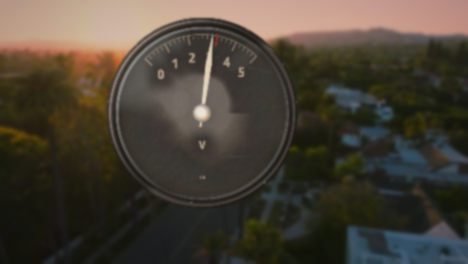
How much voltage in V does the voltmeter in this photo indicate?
3 V
